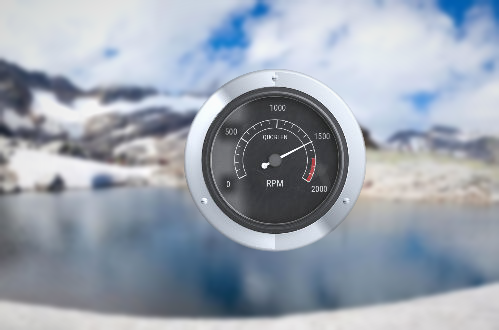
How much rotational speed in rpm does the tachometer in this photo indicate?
1500 rpm
